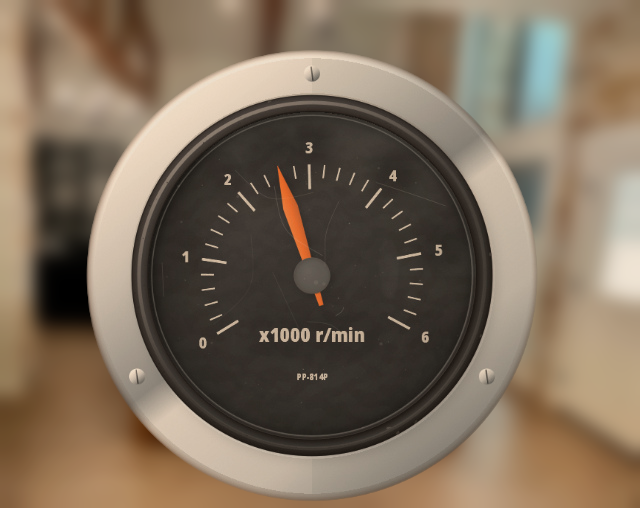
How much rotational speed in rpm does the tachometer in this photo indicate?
2600 rpm
